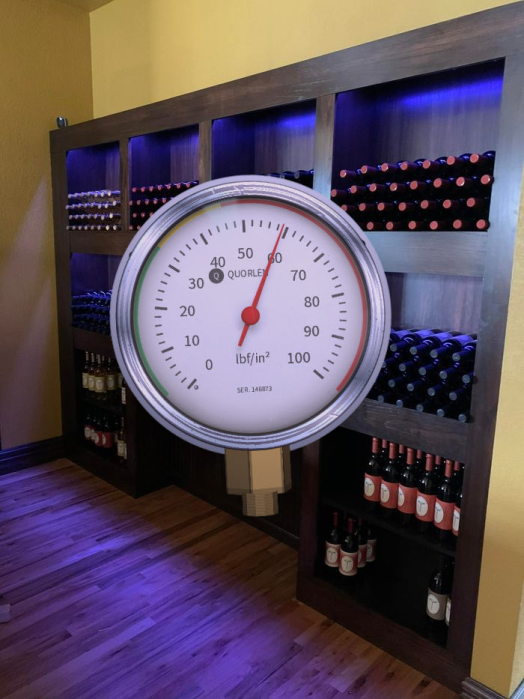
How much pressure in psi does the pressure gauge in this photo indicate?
59 psi
